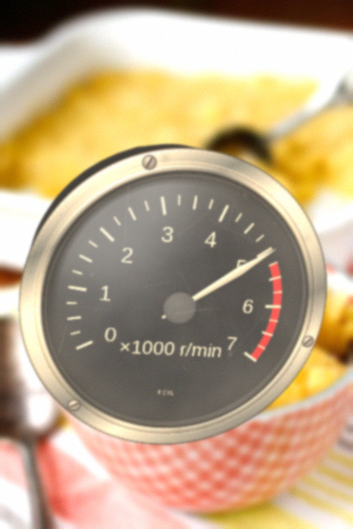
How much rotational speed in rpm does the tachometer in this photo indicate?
5000 rpm
